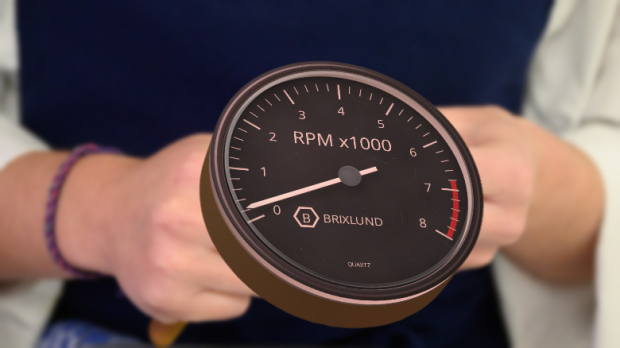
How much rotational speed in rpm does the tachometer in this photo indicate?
200 rpm
